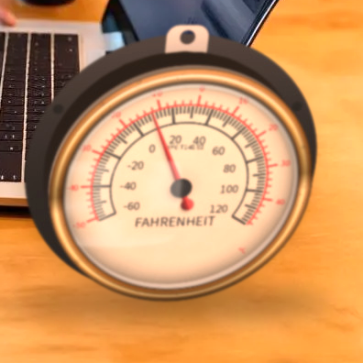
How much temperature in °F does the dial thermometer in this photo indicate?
10 °F
